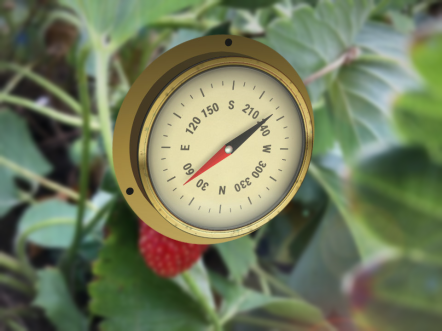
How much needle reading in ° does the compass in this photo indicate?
50 °
